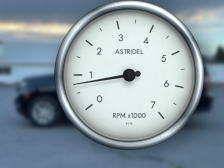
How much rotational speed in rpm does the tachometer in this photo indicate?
750 rpm
